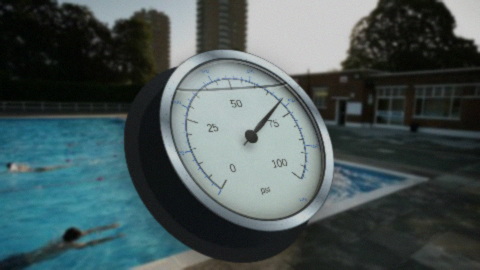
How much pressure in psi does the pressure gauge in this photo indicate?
70 psi
